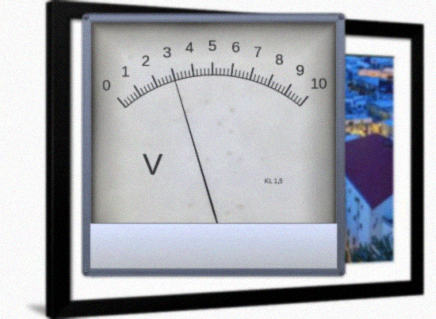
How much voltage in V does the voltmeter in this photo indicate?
3 V
